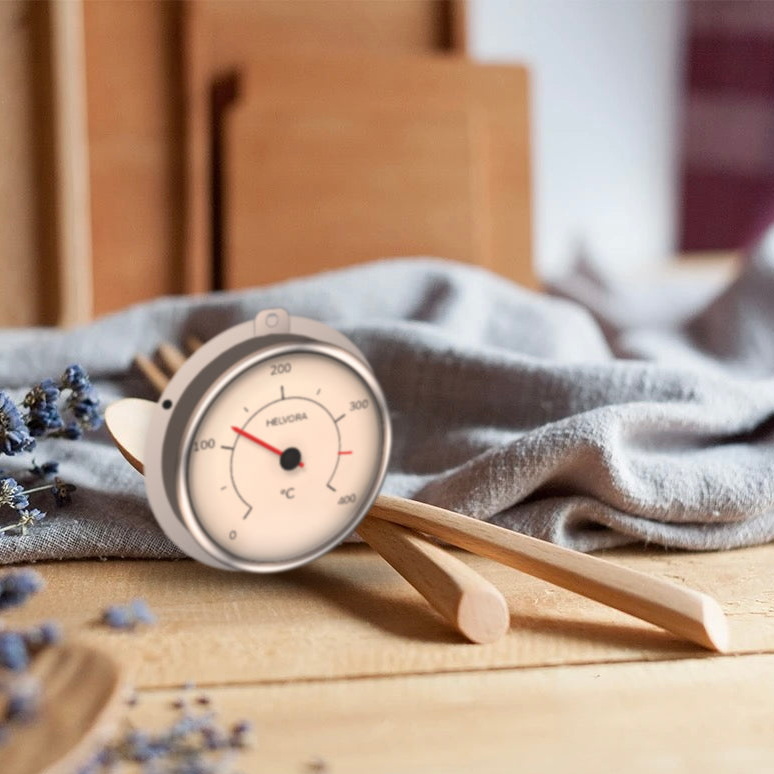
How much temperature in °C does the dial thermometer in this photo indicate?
125 °C
